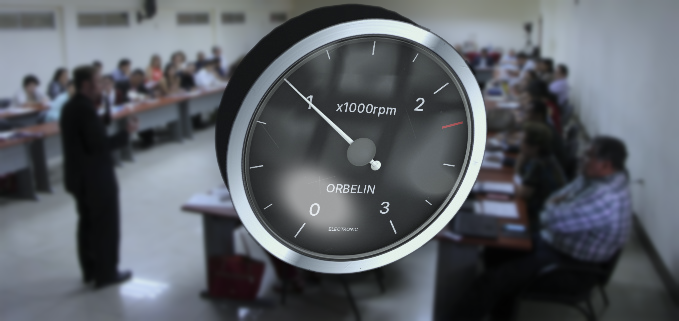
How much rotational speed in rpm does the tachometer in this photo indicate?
1000 rpm
